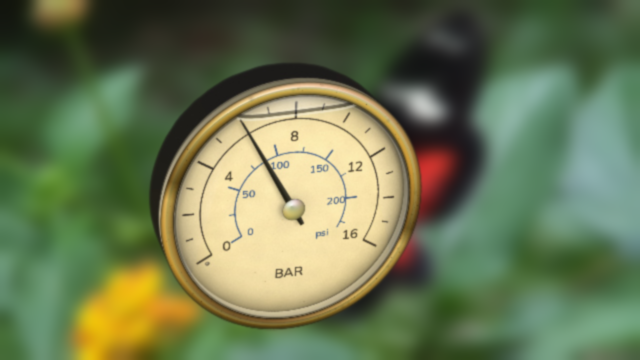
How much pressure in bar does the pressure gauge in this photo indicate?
6 bar
